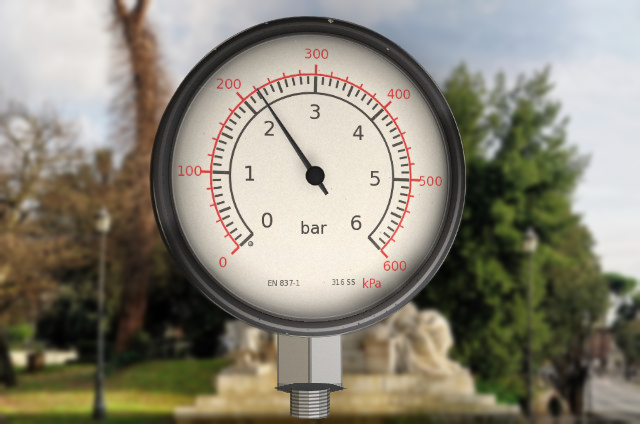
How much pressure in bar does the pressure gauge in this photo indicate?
2.2 bar
